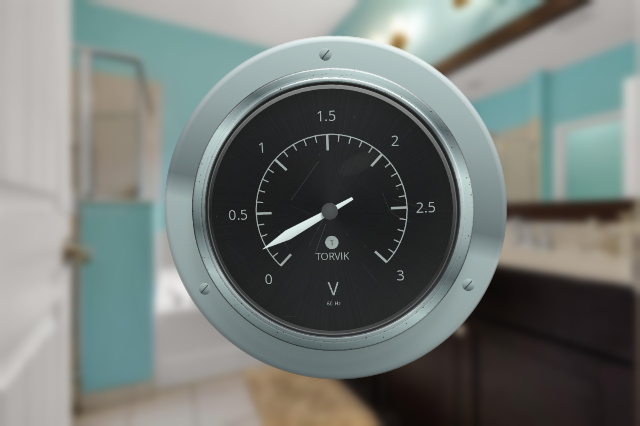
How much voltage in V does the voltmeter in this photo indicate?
0.2 V
